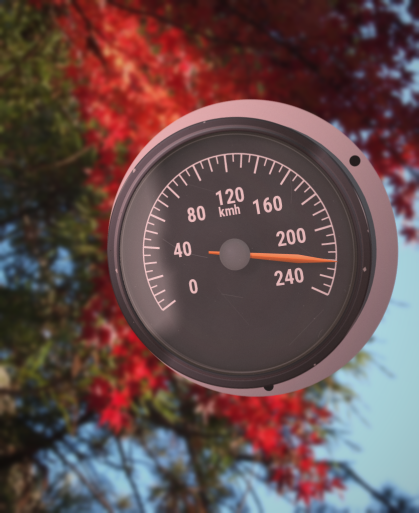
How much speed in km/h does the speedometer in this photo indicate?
220 km/h
